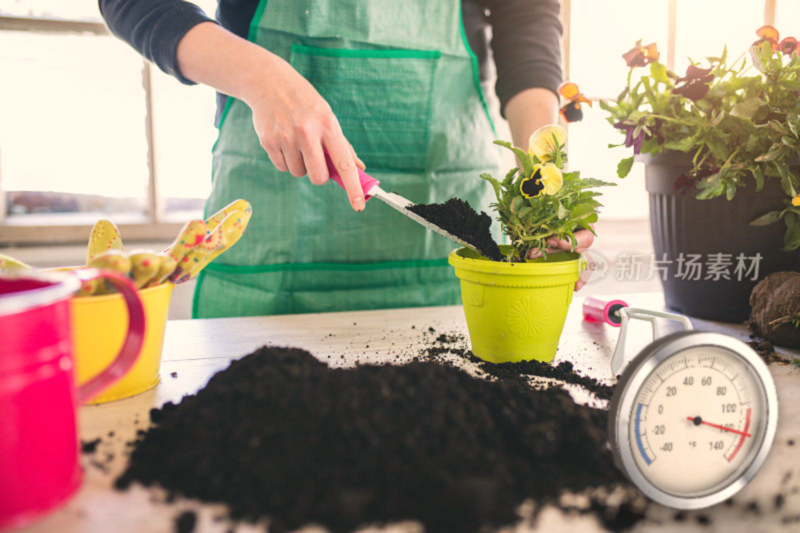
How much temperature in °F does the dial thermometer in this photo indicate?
120 °F
